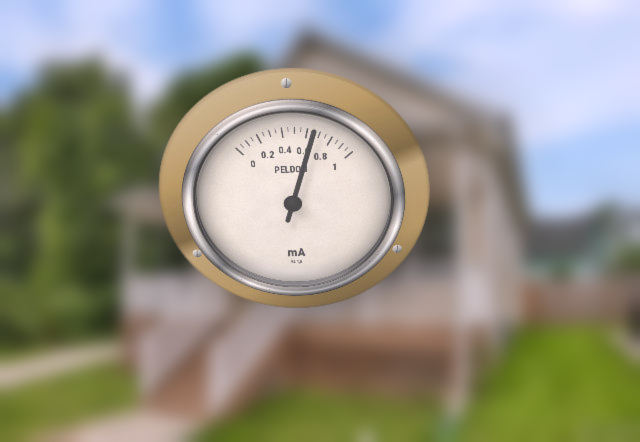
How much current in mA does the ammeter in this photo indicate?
0.65 mA
